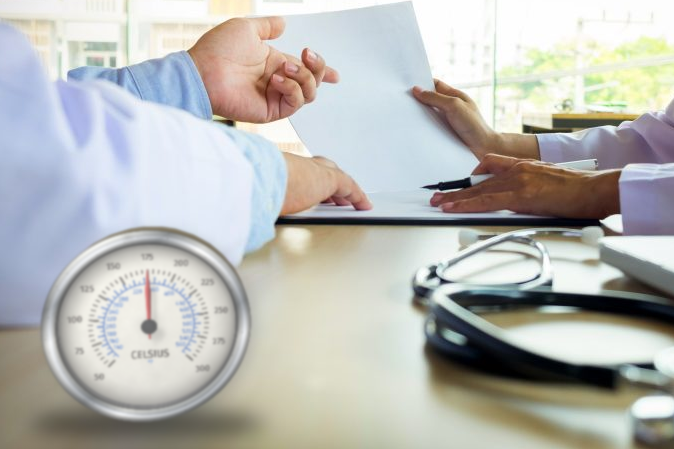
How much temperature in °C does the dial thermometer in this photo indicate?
175 °C
